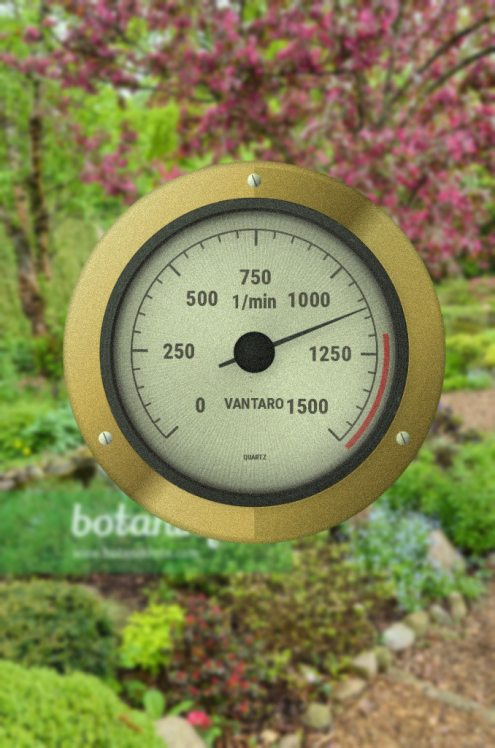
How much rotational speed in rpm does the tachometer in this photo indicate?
1125 rpm
